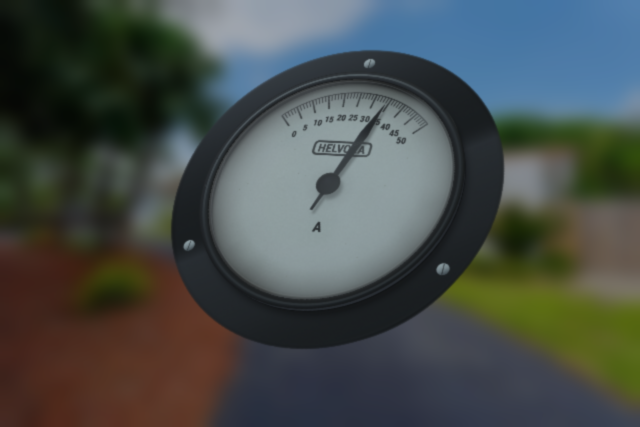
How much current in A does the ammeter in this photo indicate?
35 A
